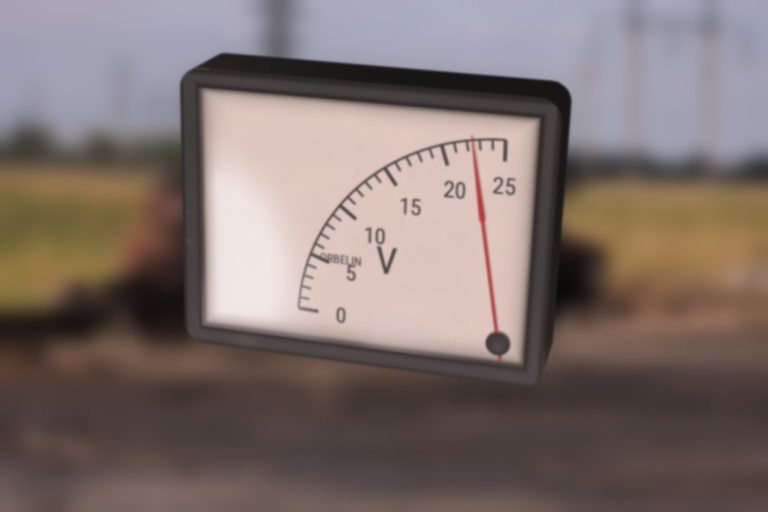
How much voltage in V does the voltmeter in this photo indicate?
22.5 V
